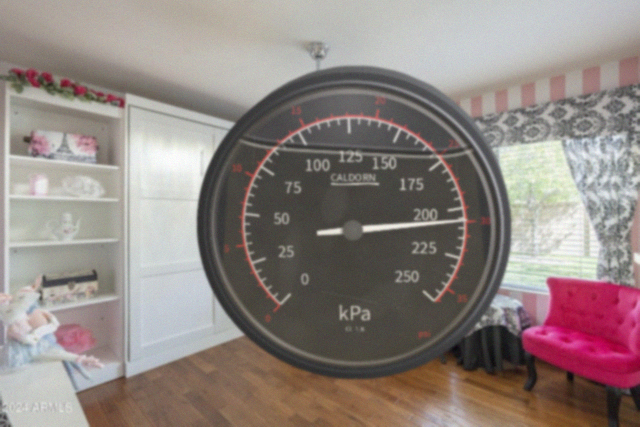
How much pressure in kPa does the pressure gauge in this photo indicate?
205 kPa
